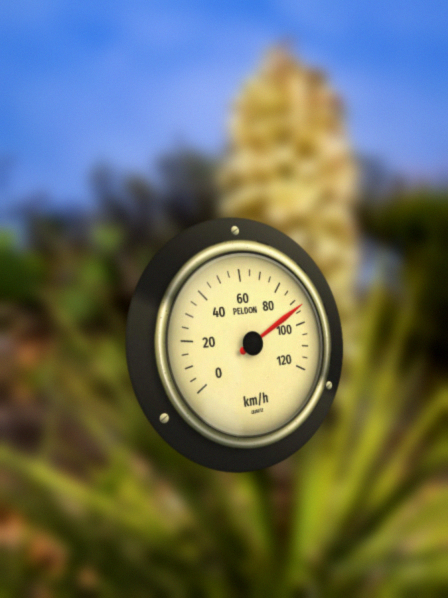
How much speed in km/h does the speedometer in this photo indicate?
92.5 km/h
